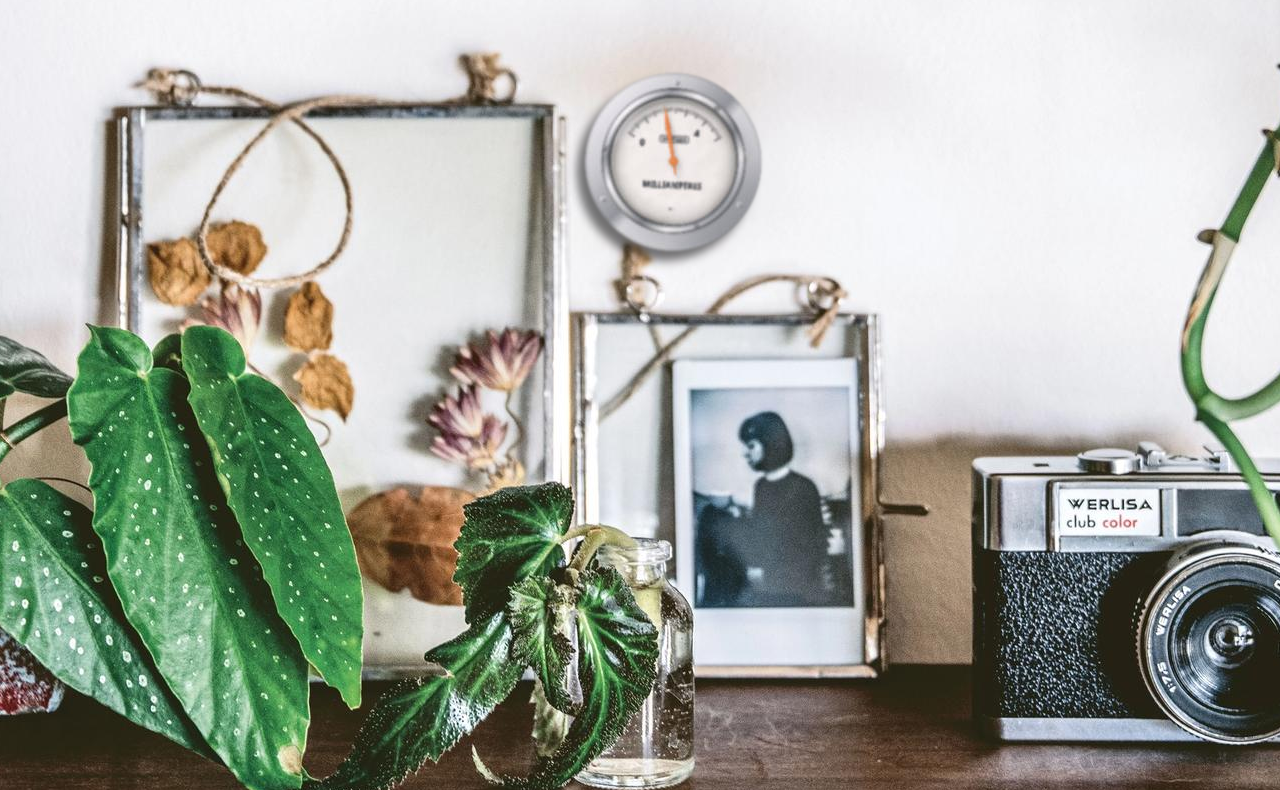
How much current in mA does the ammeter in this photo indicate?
2 mA
